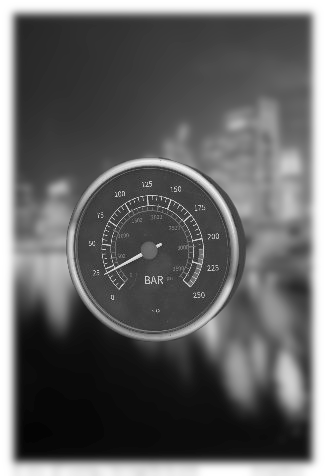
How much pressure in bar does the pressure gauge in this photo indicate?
20 bar
